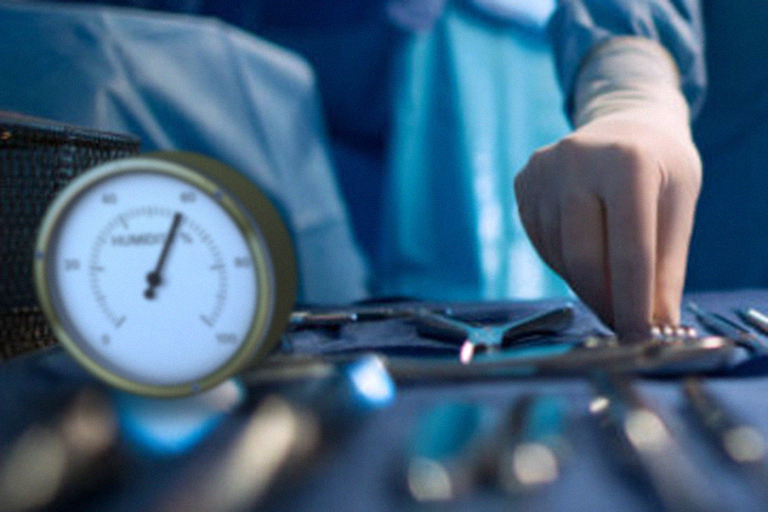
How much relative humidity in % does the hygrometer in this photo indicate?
60 %
